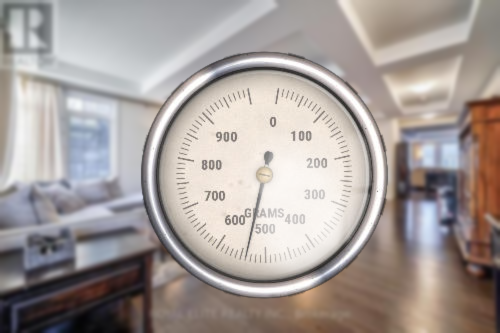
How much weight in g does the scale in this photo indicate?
540 g
